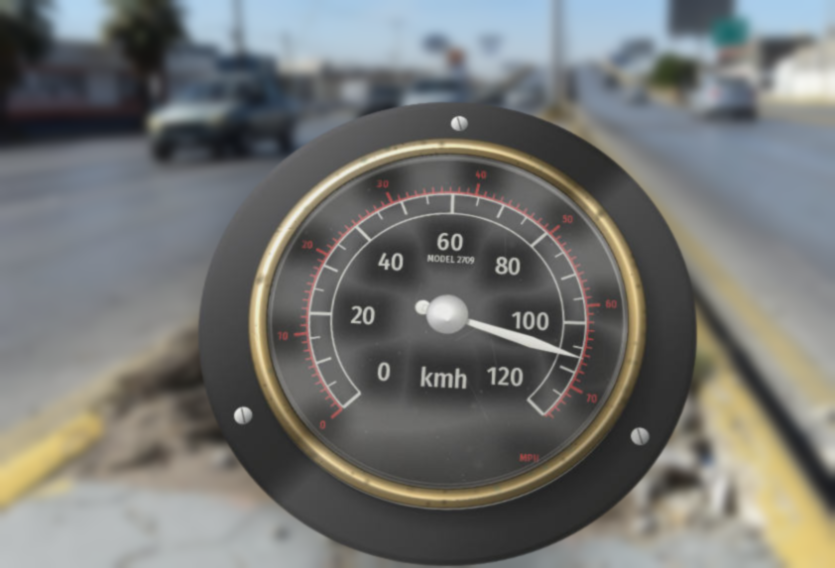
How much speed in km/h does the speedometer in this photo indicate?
107.5 km/h
